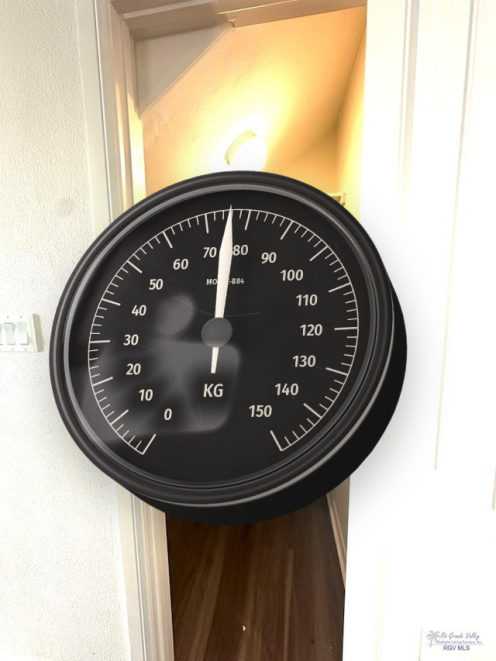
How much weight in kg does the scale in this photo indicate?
76 kg
